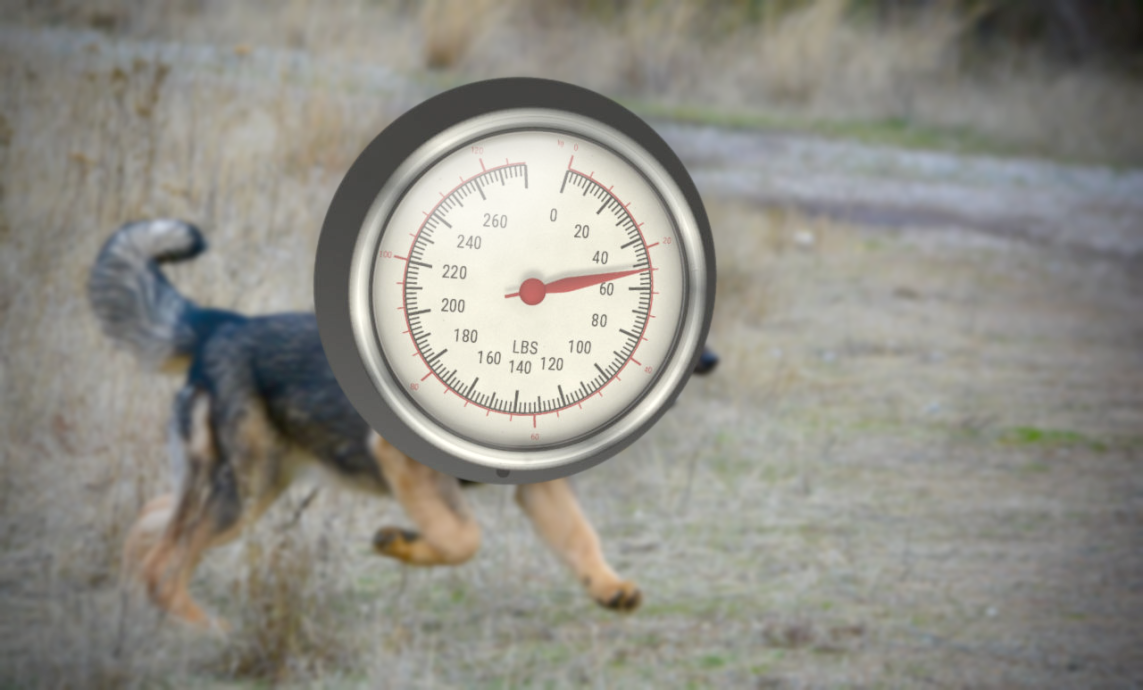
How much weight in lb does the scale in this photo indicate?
52 lb
